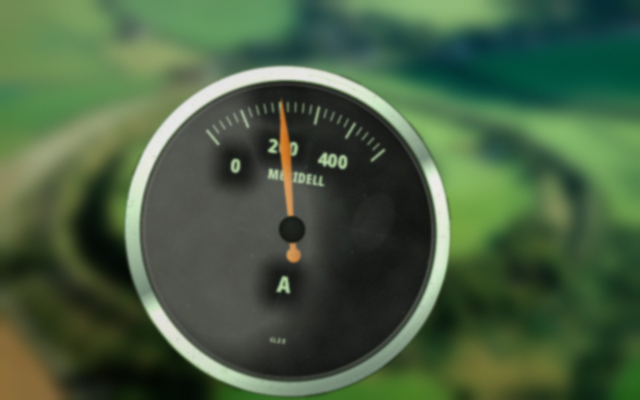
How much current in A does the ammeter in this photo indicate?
200 A
